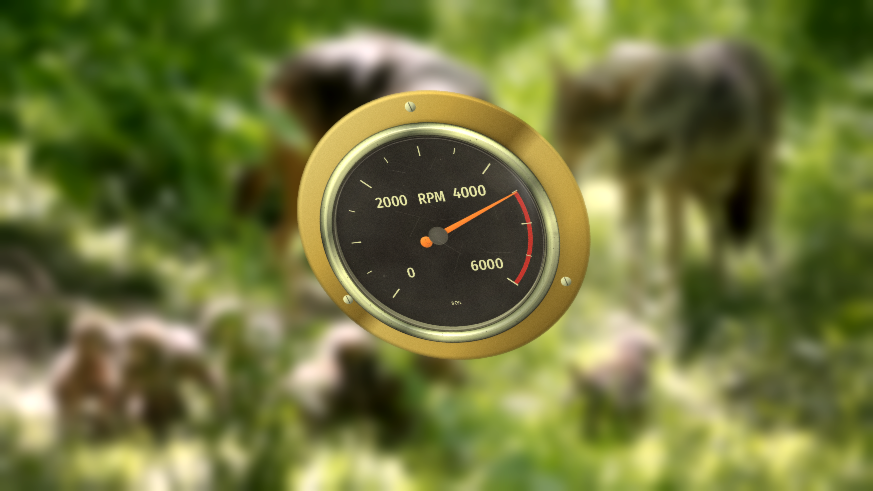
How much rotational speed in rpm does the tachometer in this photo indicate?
4500 rpm
